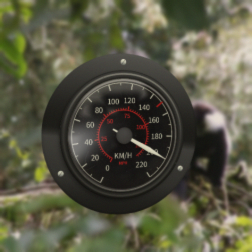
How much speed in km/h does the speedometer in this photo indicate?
200 km/h
